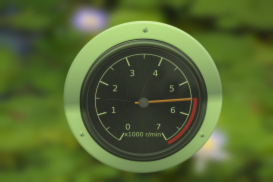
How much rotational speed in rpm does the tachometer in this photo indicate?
5500 rpm
